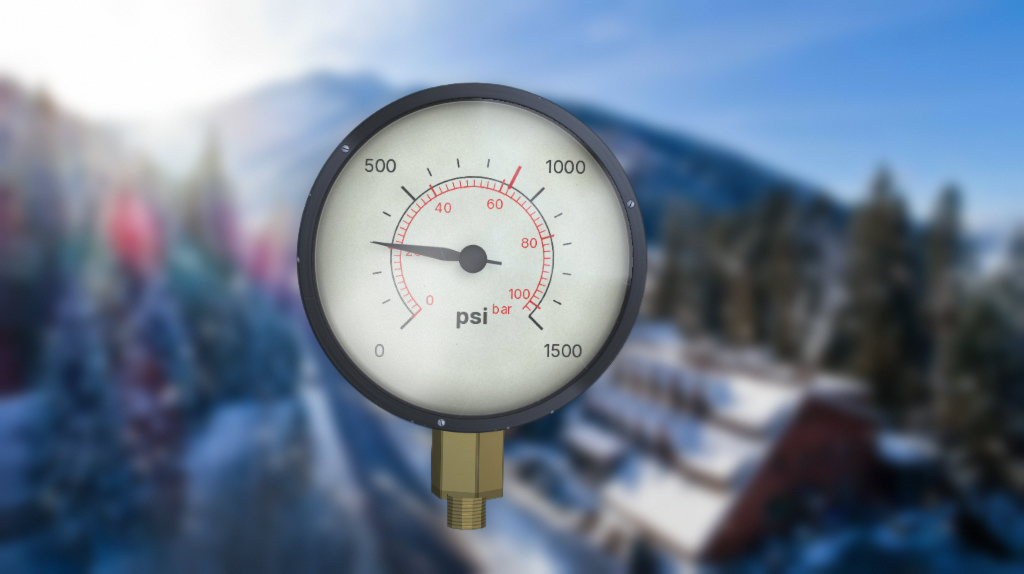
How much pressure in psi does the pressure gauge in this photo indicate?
300 psi
